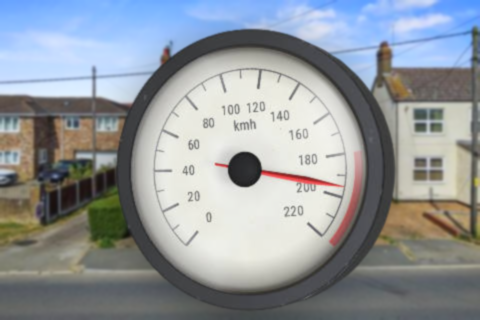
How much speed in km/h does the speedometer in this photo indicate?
195 km/h
